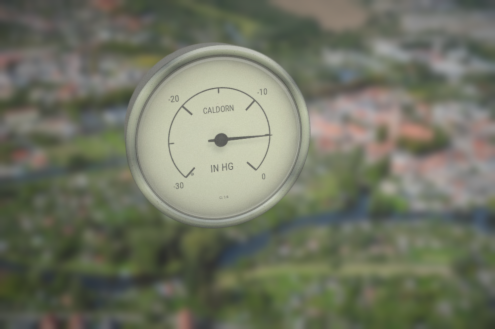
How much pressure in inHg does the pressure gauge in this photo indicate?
-5 inHg
